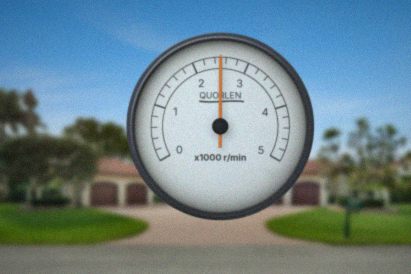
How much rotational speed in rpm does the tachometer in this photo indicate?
2500 rpm
